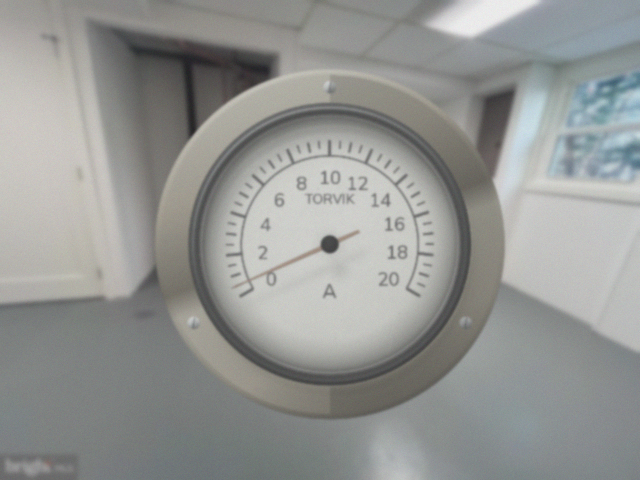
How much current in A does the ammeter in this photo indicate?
0.5 A
